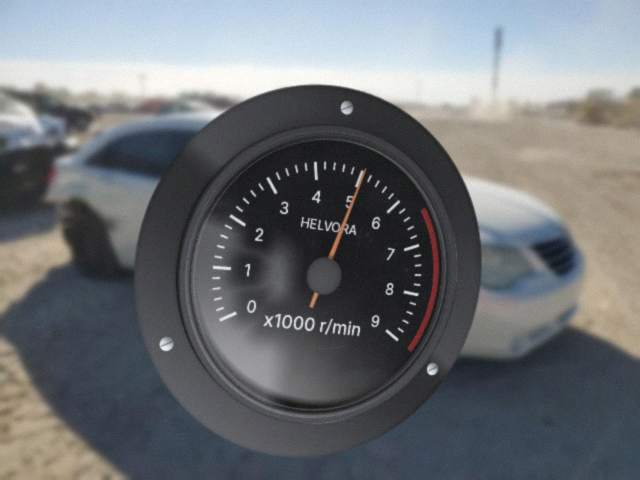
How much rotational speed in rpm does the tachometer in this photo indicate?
5000 rpm
